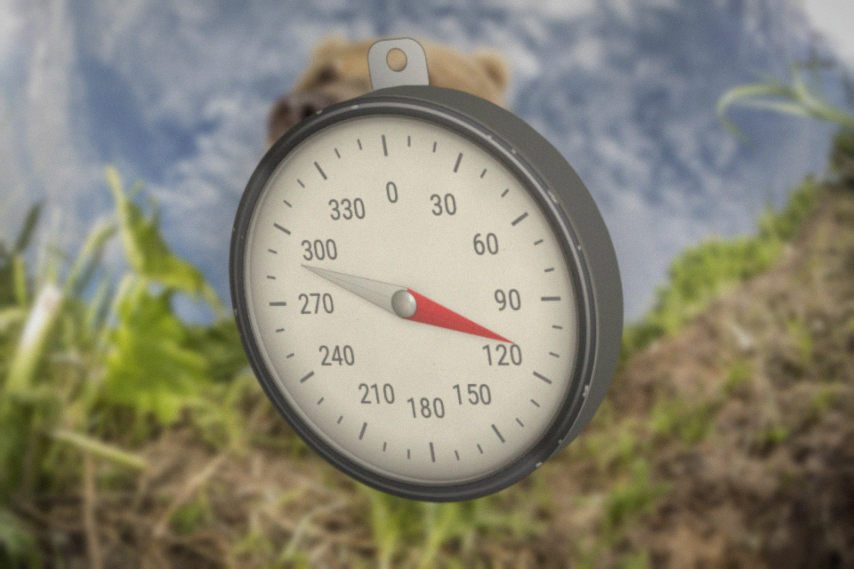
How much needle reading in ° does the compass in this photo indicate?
110 °
